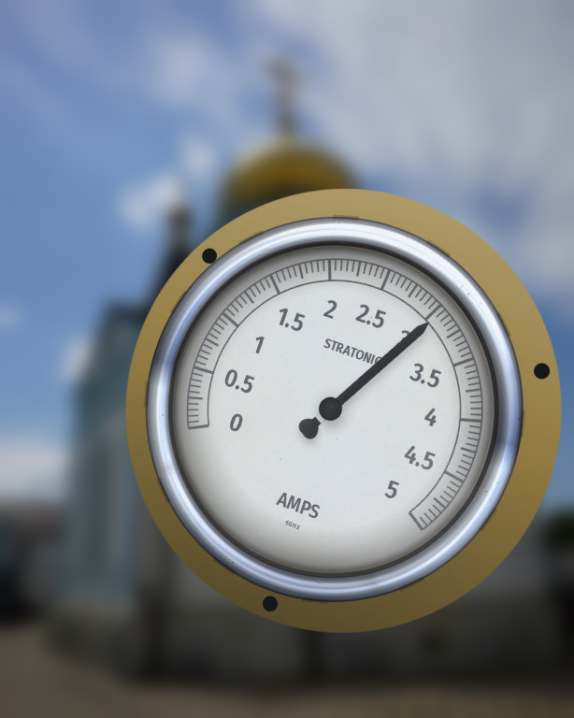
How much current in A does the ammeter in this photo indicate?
3.05 A
